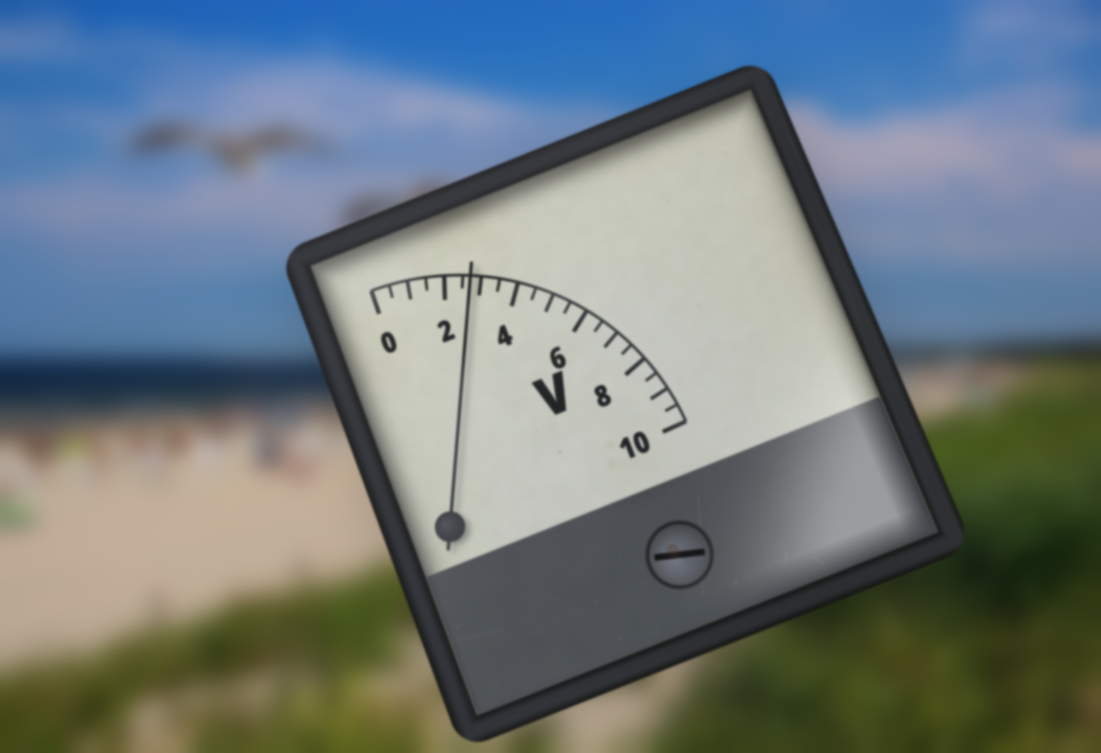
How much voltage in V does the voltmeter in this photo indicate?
2.75 V
